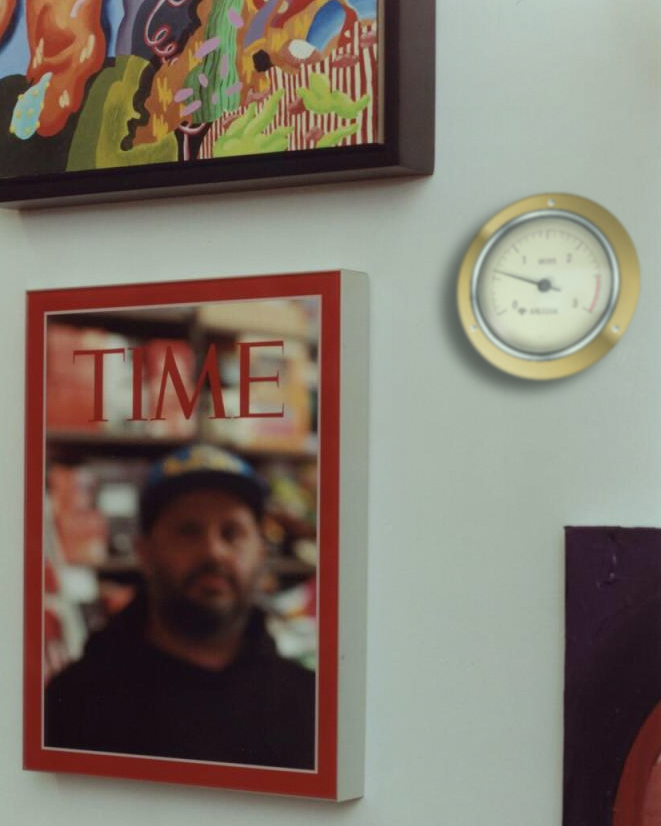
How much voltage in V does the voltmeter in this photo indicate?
0.6 V
